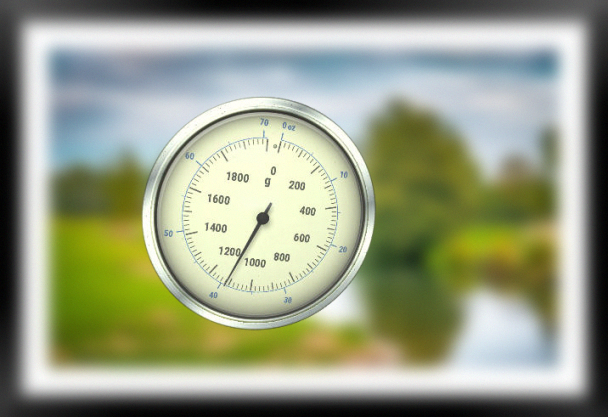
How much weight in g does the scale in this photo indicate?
1120 g
